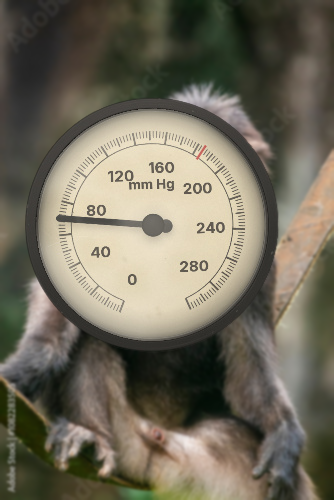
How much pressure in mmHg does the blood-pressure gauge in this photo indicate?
70 mmHg
